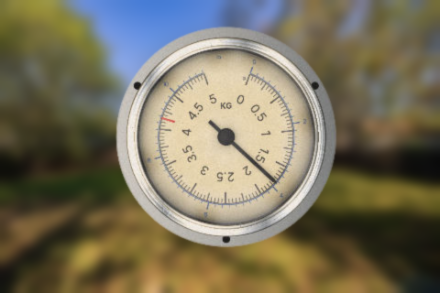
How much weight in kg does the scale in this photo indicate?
1.75 kg
